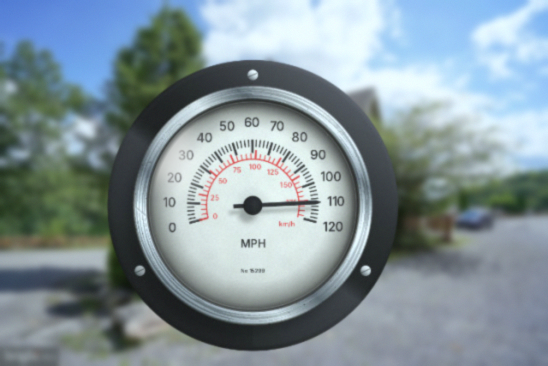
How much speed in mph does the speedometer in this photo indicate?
110 mph
